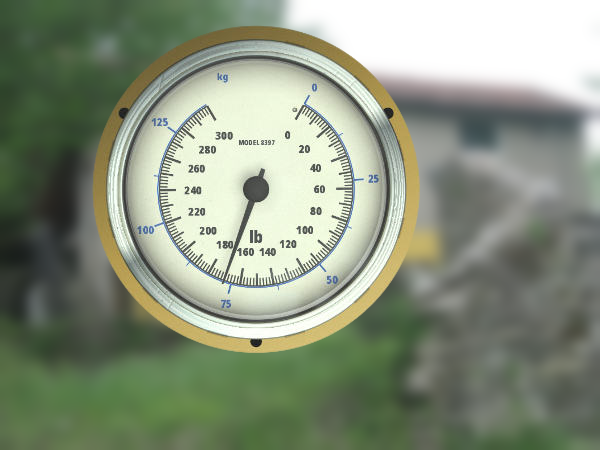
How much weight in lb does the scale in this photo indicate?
170 lb
